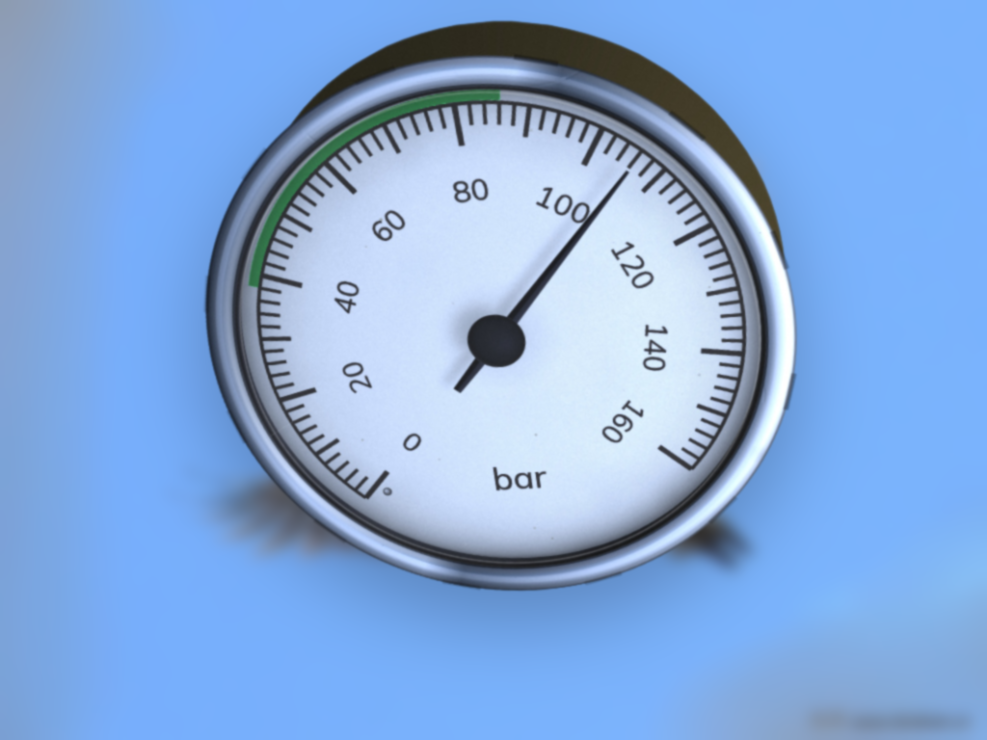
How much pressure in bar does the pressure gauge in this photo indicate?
106 bar
